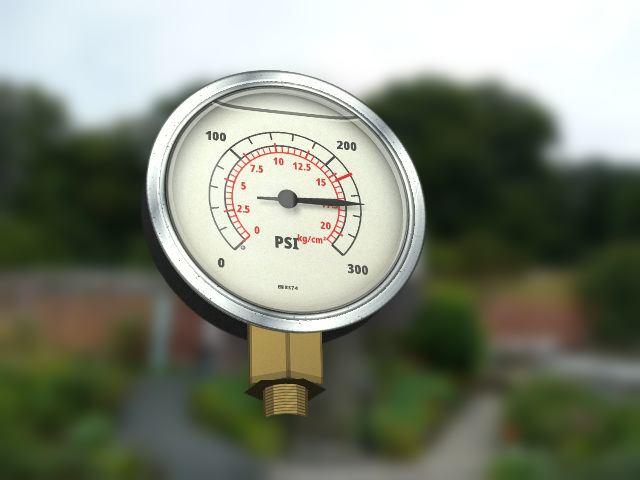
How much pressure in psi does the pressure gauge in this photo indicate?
250 psi
